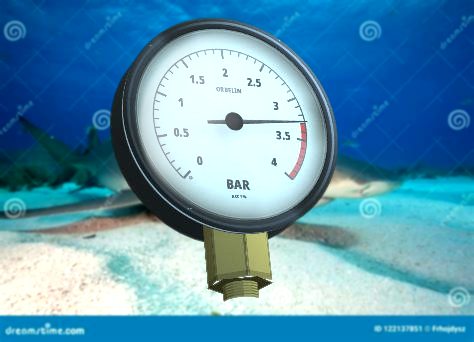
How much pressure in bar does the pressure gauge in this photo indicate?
3.3 bar
